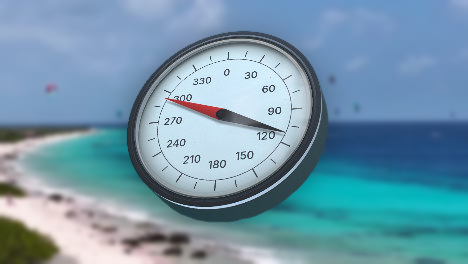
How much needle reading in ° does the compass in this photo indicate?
292.5 °
